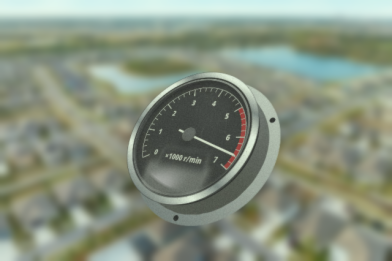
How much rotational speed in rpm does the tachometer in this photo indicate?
6600 rpm
